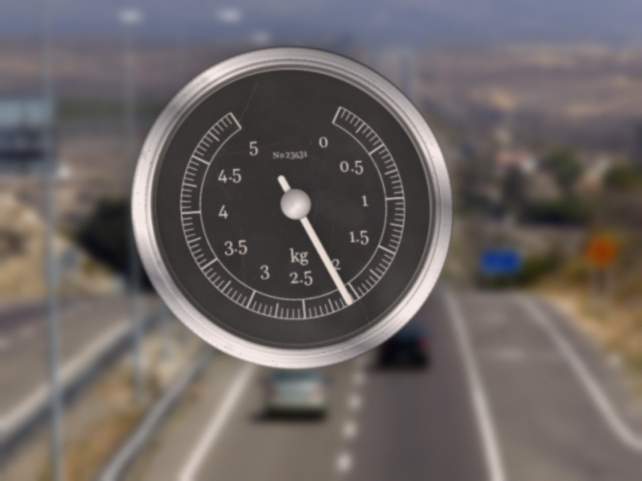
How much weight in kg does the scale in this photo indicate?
2.1 kg
